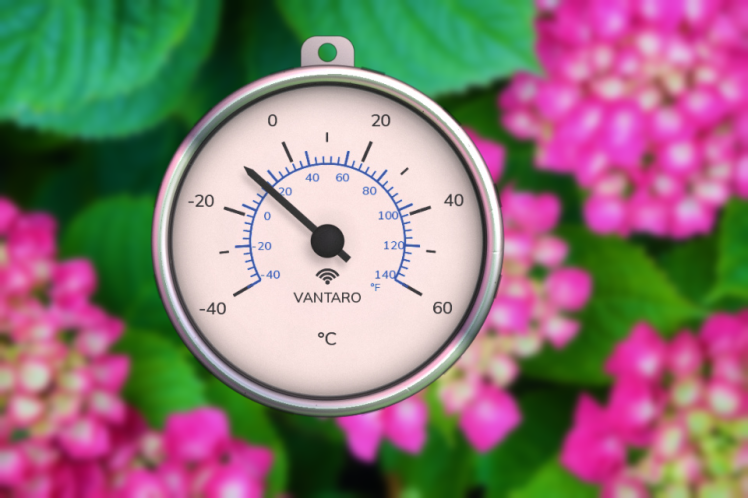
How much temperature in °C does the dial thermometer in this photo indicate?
-10 °C
